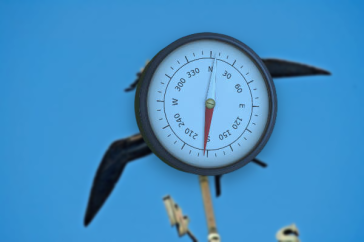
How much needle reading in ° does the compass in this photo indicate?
185 °
